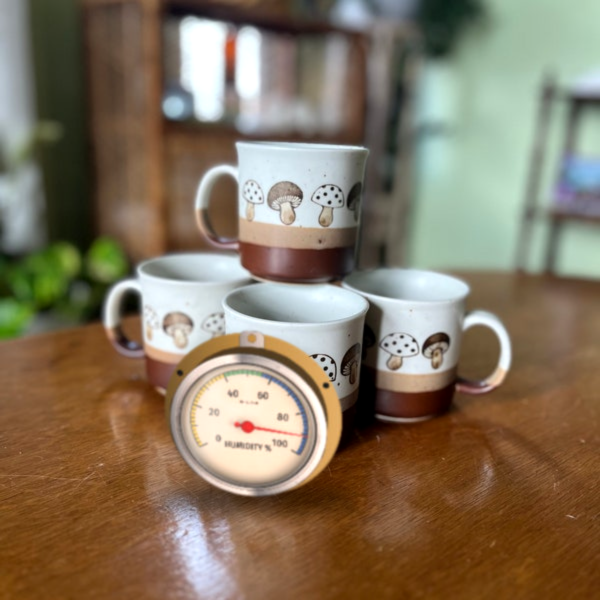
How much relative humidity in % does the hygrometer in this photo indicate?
90 %
